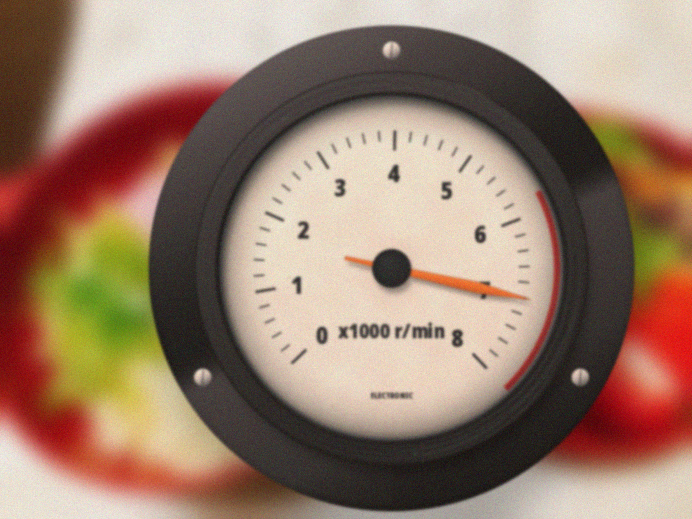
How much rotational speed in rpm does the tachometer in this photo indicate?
7000 rpm
